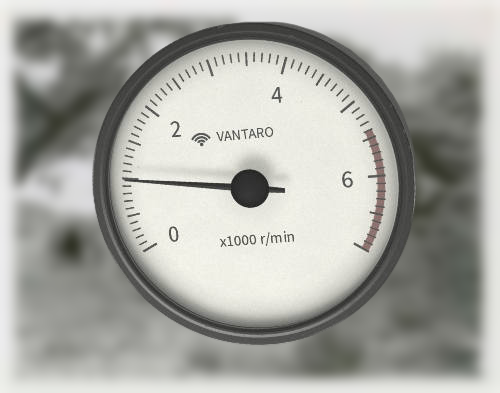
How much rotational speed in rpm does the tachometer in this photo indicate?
1000 rpm
